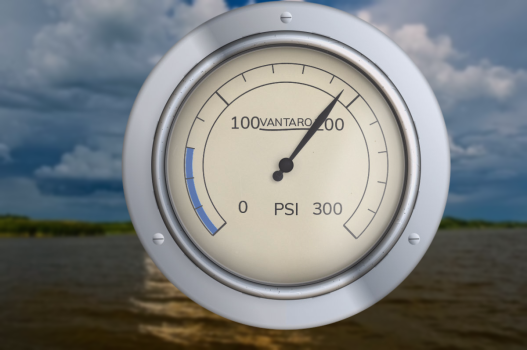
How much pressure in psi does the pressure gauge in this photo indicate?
190 psi
